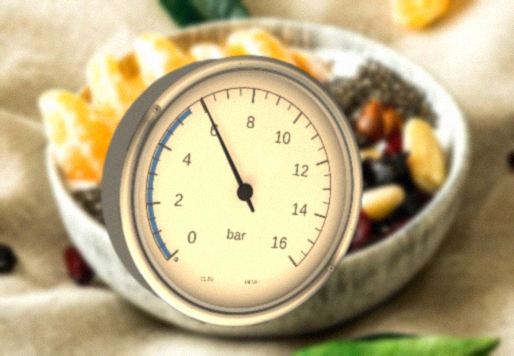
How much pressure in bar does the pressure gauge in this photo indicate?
6 bar
